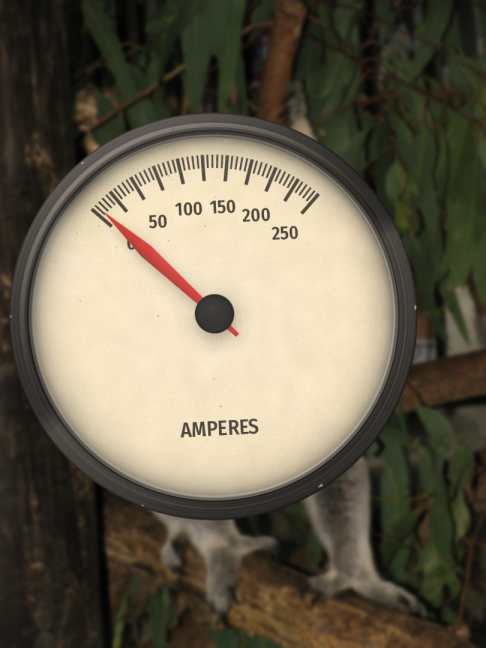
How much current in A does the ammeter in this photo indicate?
5 A
